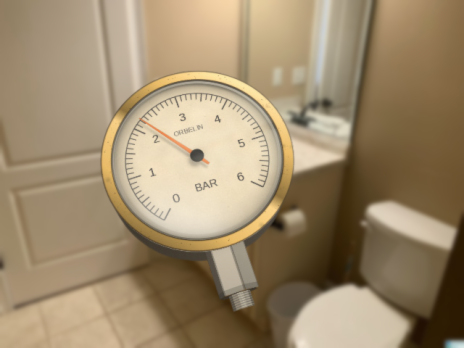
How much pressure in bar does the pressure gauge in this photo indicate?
2.2 bar
